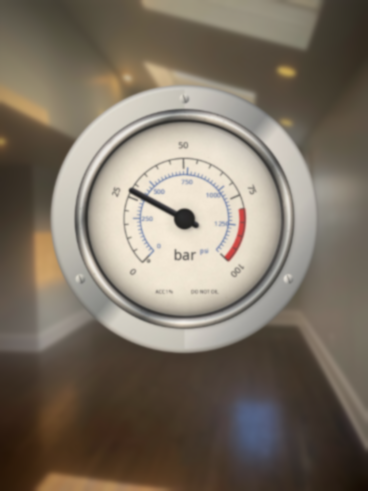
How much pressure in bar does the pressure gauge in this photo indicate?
27.5 bar
